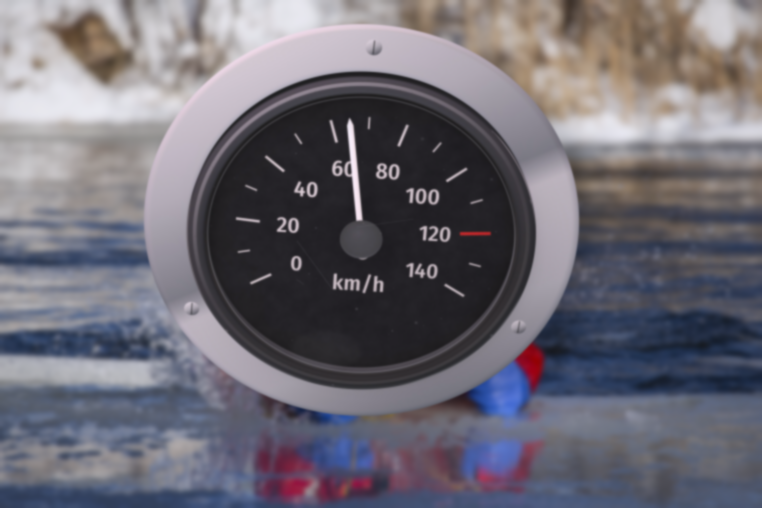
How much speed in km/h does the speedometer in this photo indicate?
65 km/h
